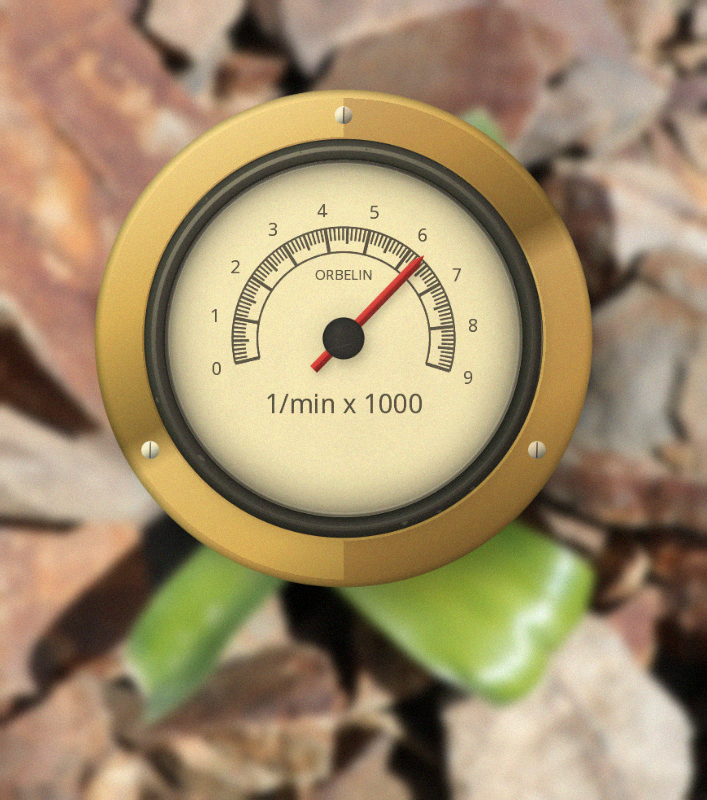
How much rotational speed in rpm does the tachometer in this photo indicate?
6300 rpm
